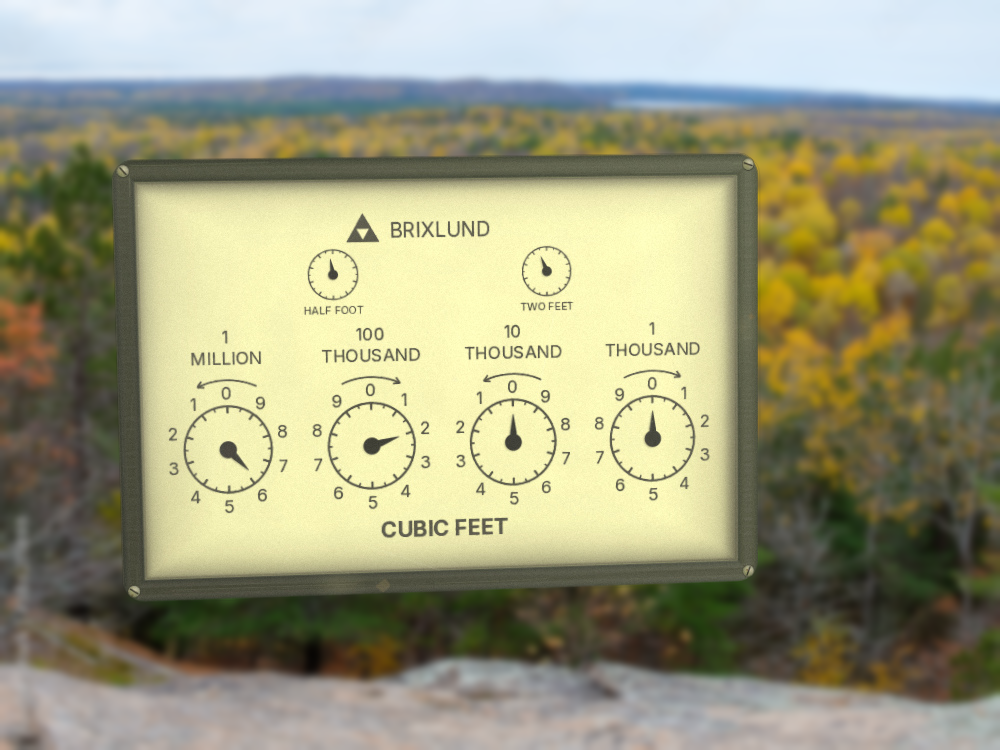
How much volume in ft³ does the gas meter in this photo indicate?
620000 ft³
